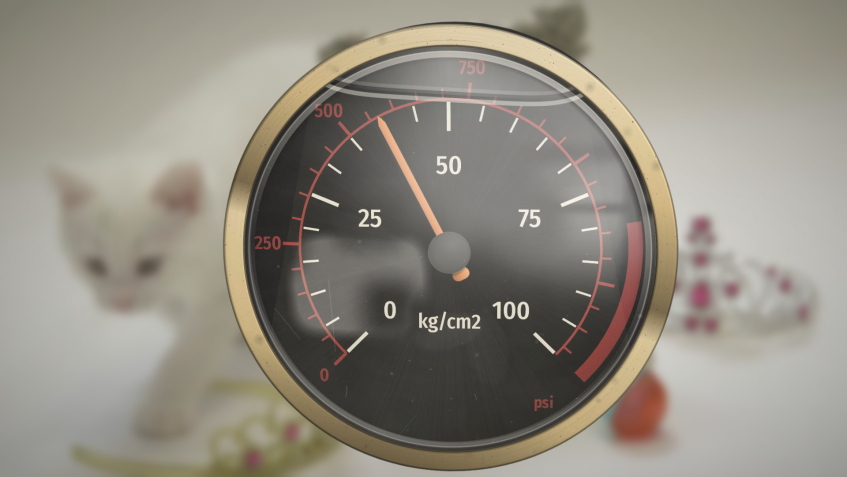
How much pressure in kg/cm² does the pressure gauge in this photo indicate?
40 kg/cm²
